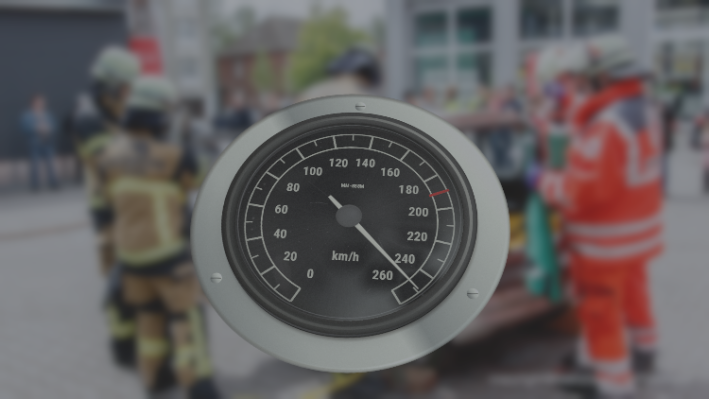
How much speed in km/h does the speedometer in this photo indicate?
250 km/h
